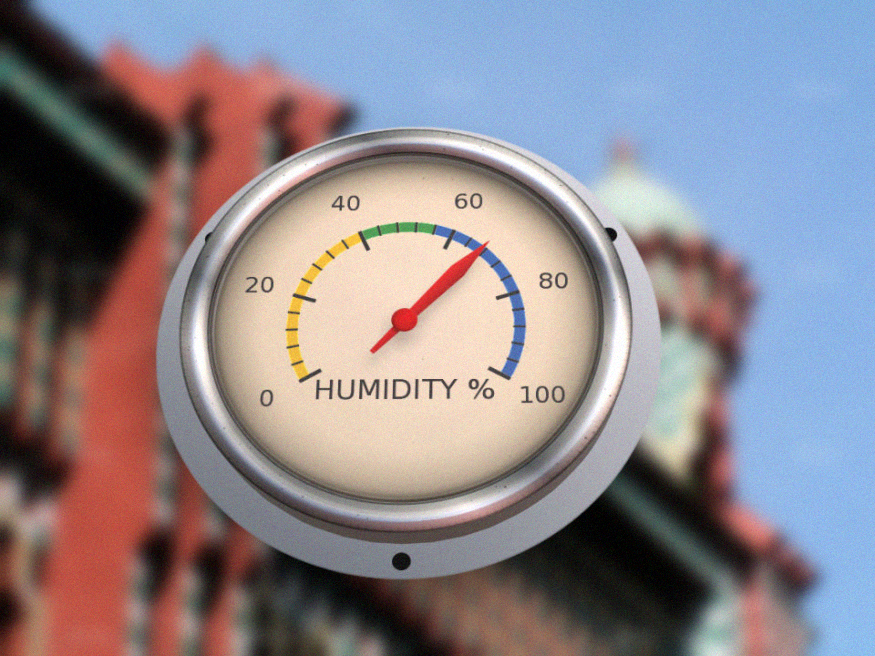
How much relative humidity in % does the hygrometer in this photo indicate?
68 %
